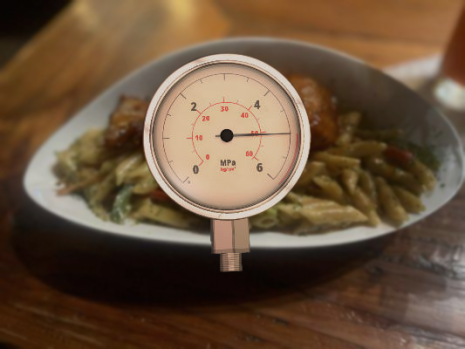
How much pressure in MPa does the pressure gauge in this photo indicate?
5 MPa
